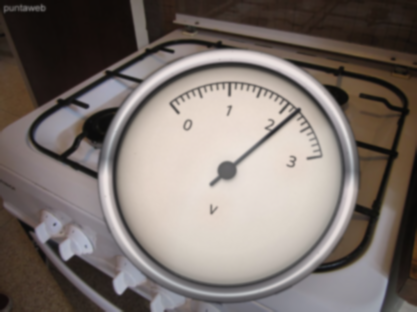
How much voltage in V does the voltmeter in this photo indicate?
2.2 V
